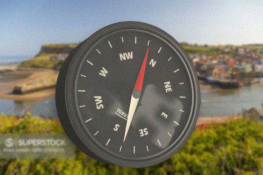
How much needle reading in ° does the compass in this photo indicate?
345 °
